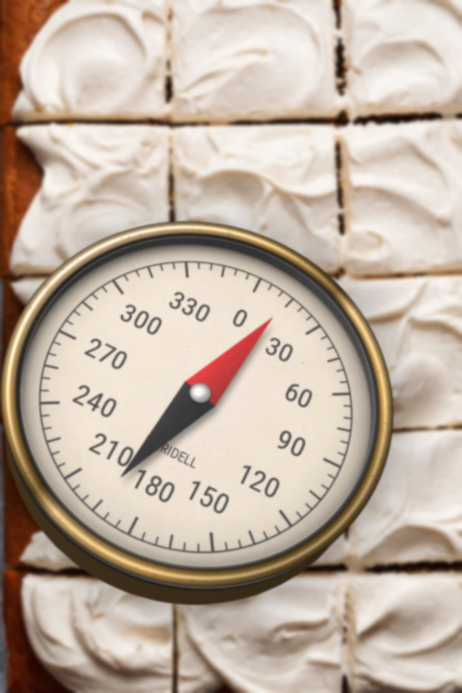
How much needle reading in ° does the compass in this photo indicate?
15 °
